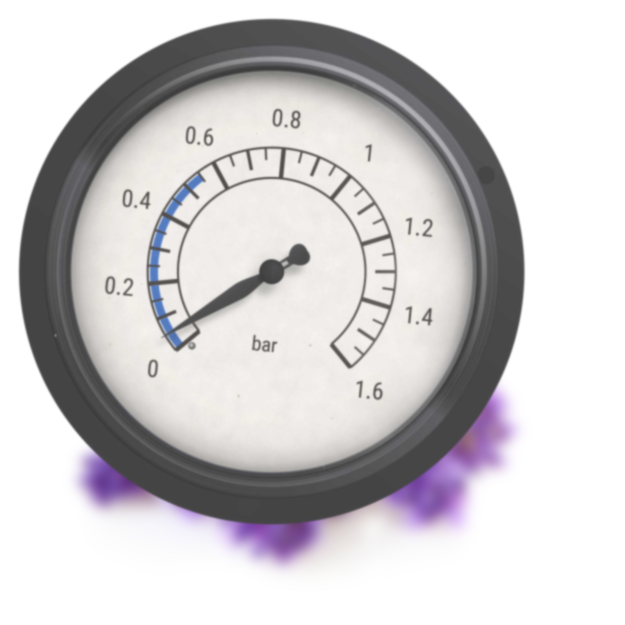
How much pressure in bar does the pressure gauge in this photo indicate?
0.05 bar
